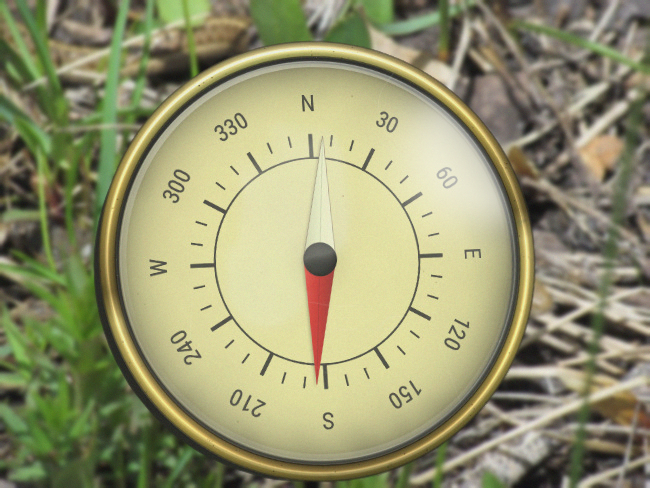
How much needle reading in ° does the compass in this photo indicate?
185 °
